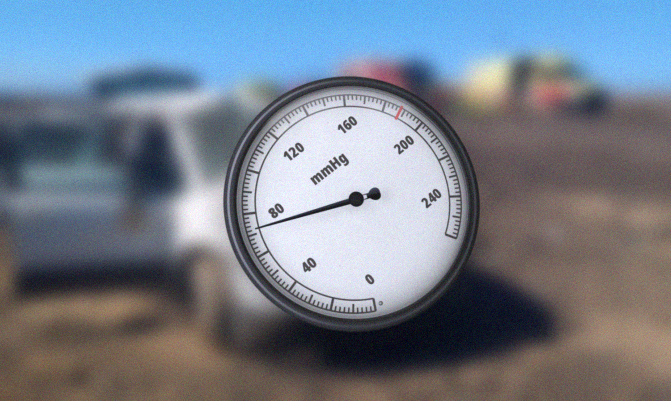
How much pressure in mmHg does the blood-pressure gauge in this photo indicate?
72 mmHg
